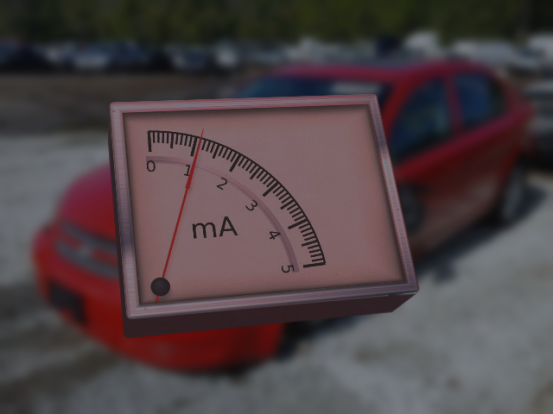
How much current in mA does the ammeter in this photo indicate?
1.1 mA
